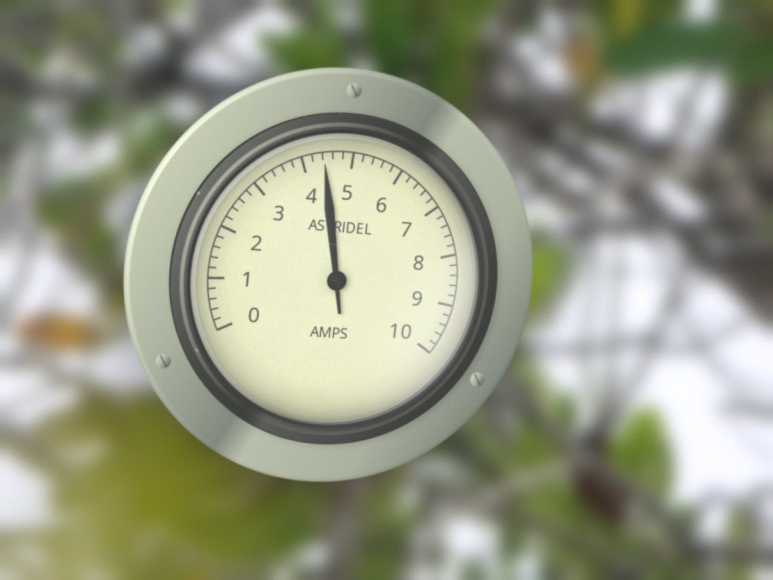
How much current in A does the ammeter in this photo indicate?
4.4 A
